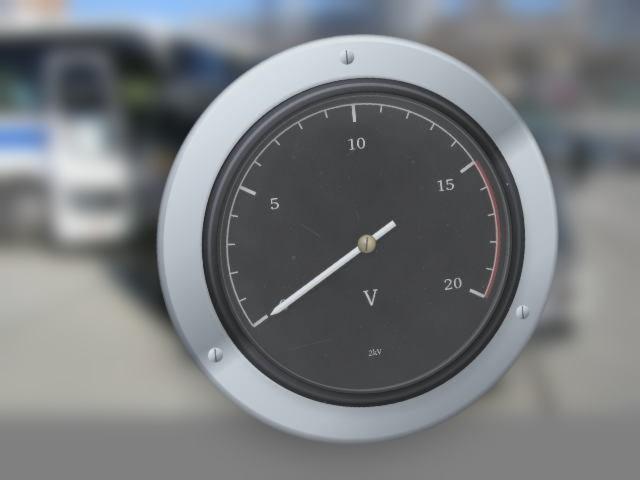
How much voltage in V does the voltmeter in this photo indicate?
0 V
